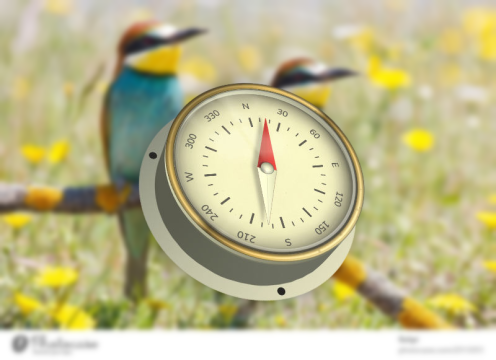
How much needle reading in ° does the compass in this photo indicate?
15 °
